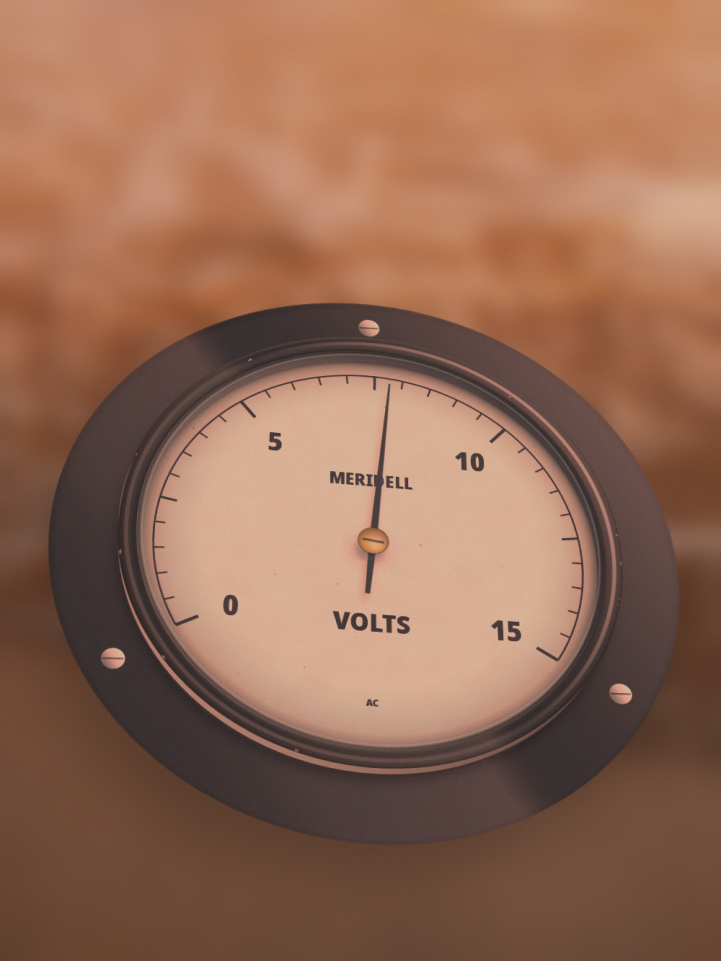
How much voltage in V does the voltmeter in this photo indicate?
7.75 V
